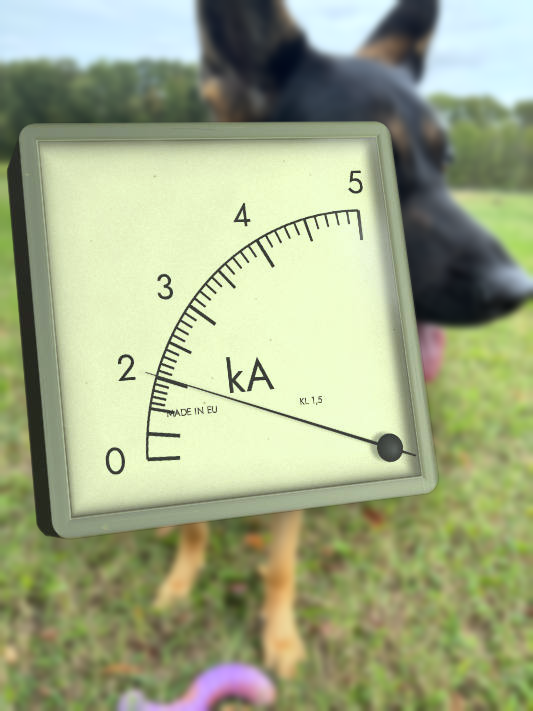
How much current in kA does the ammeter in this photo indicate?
2 kA
